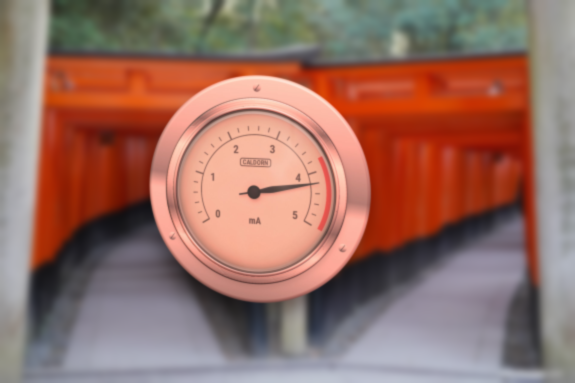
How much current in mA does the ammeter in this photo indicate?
4.2 mA
